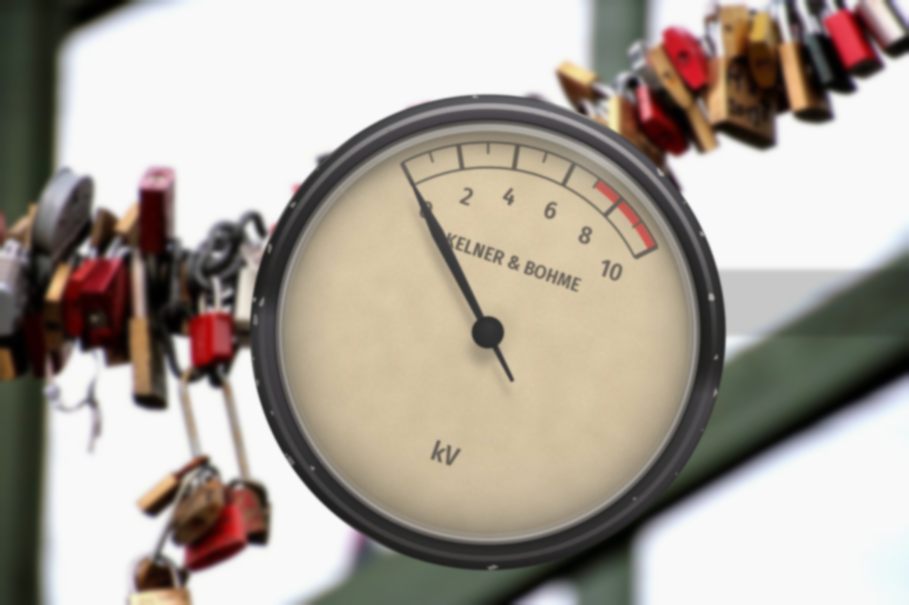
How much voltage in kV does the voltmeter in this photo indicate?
0 kV
